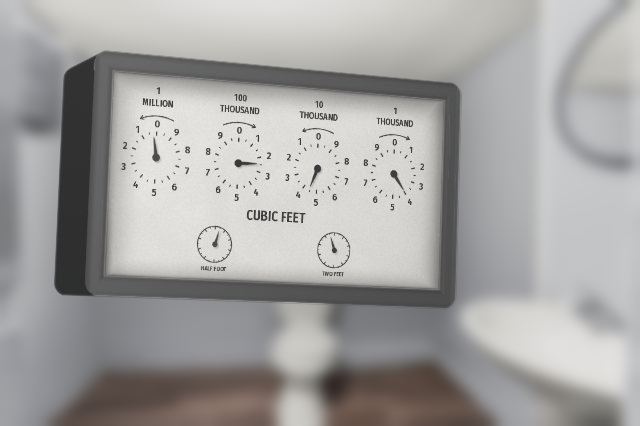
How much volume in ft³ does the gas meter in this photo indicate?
24400 ft³
